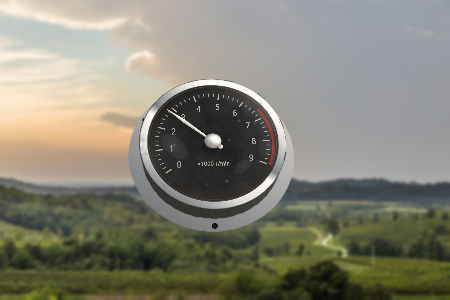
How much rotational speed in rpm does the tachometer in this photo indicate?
2800 rpm
